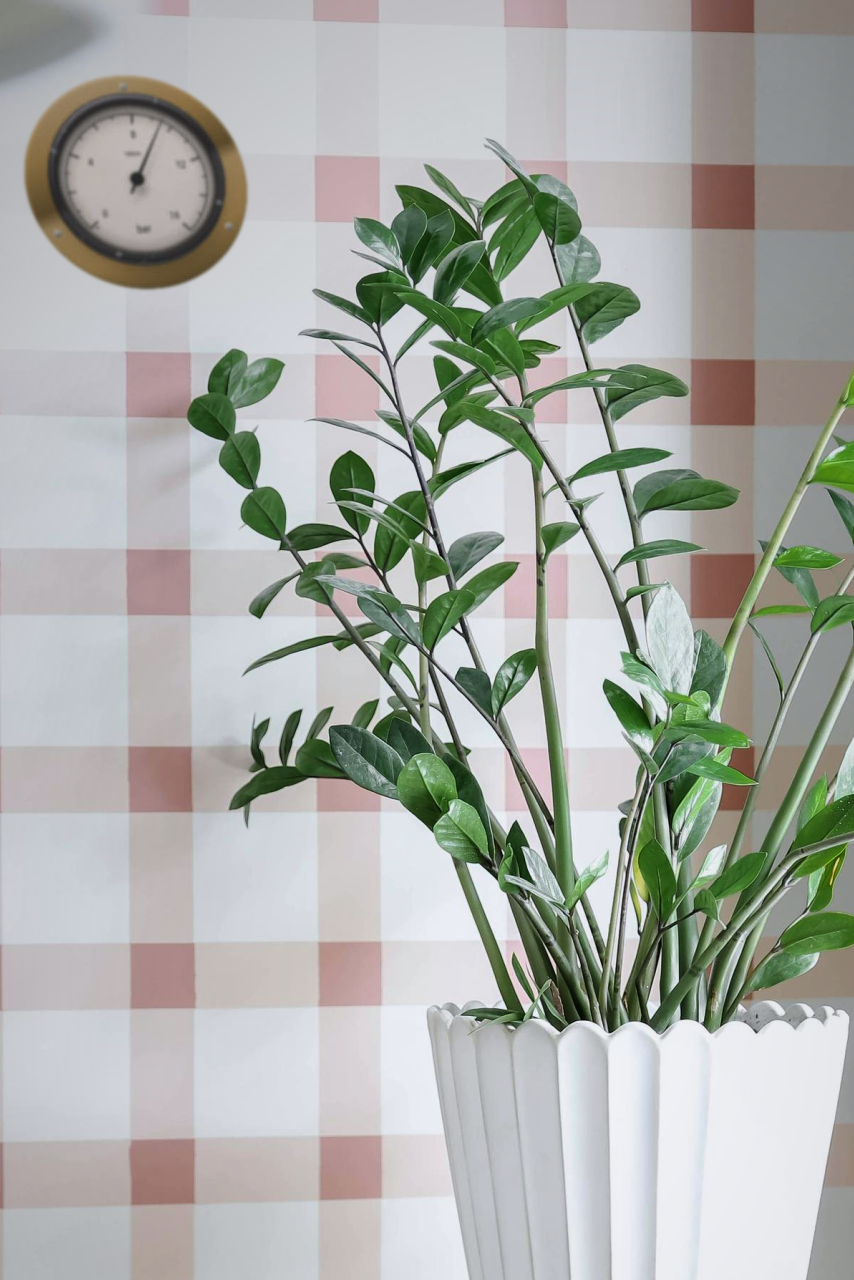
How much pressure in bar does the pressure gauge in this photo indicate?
9.5 bar
